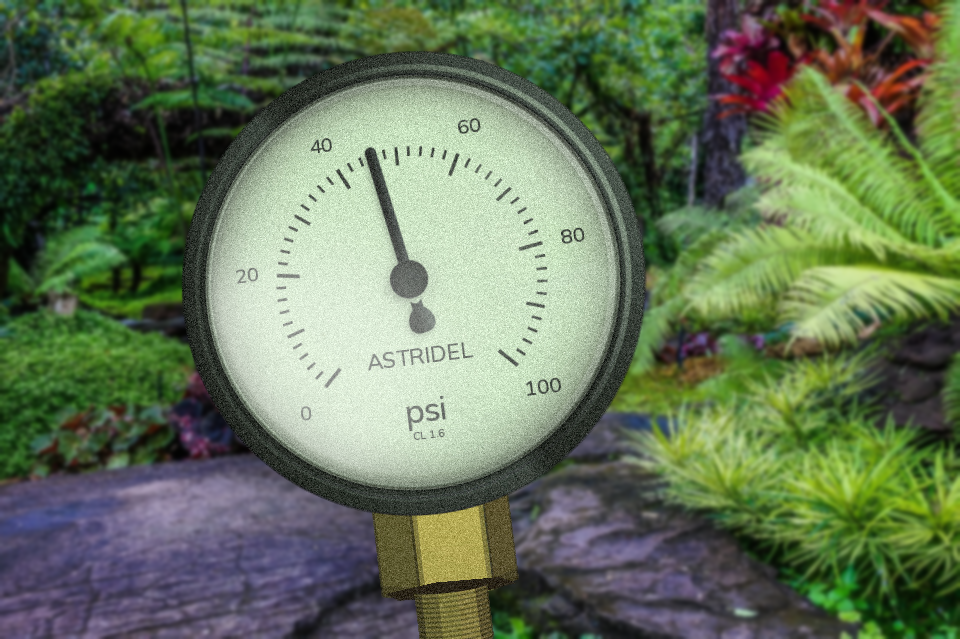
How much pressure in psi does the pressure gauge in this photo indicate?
46 psi
